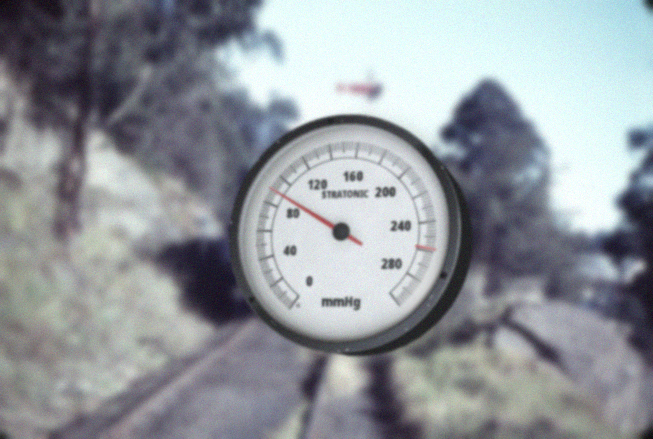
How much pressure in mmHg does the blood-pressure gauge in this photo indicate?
90 mmHg
